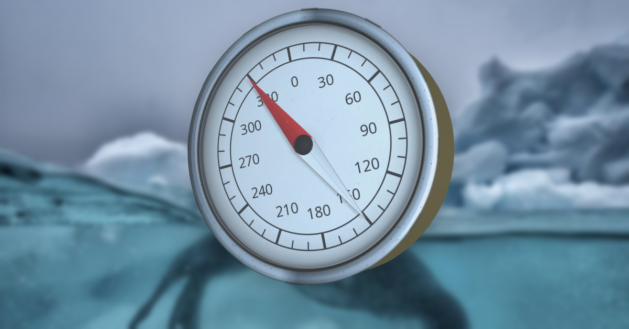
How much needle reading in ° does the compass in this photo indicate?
330 °
